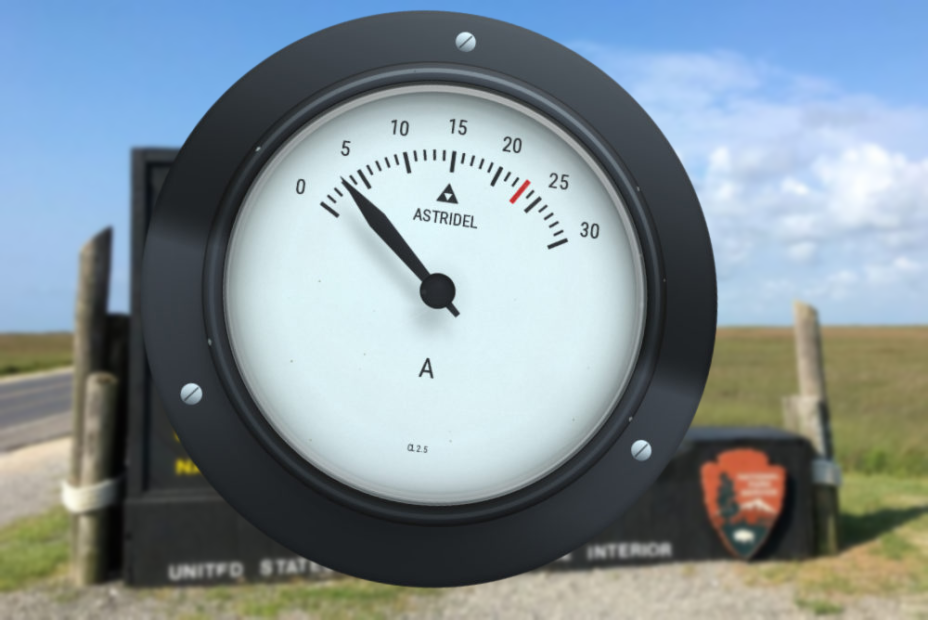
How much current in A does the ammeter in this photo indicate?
3 A
